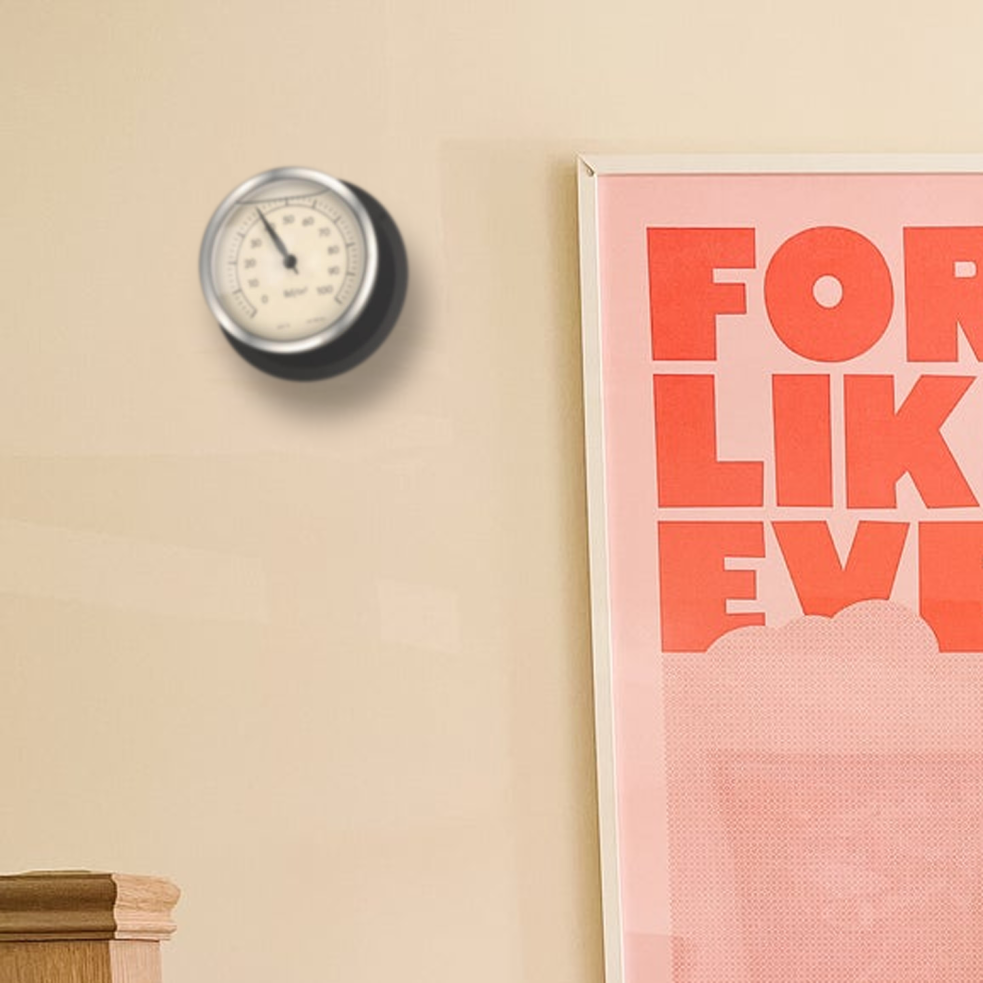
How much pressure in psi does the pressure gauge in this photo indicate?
40 psi
